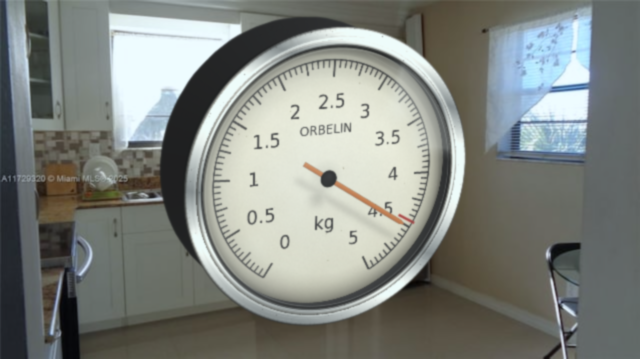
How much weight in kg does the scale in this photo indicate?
4.5 kg
